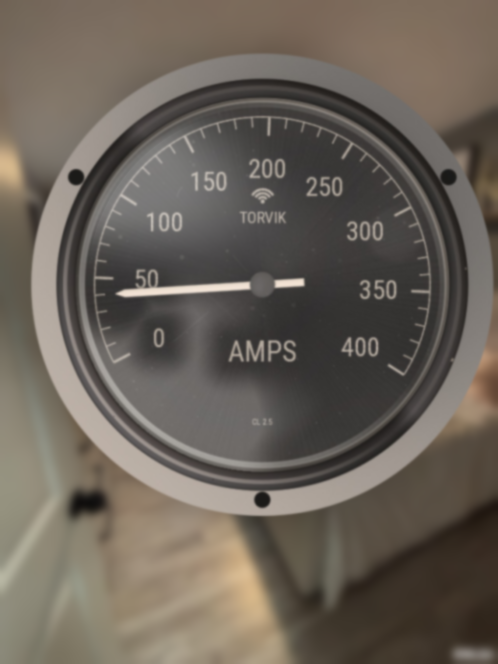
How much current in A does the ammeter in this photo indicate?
40 A
